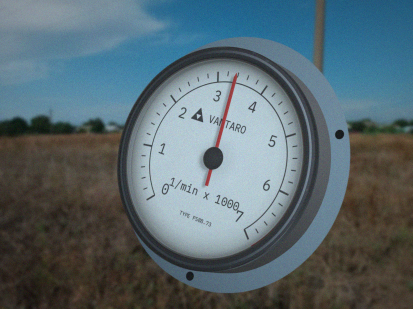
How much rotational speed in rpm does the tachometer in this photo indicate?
3400 rpm
